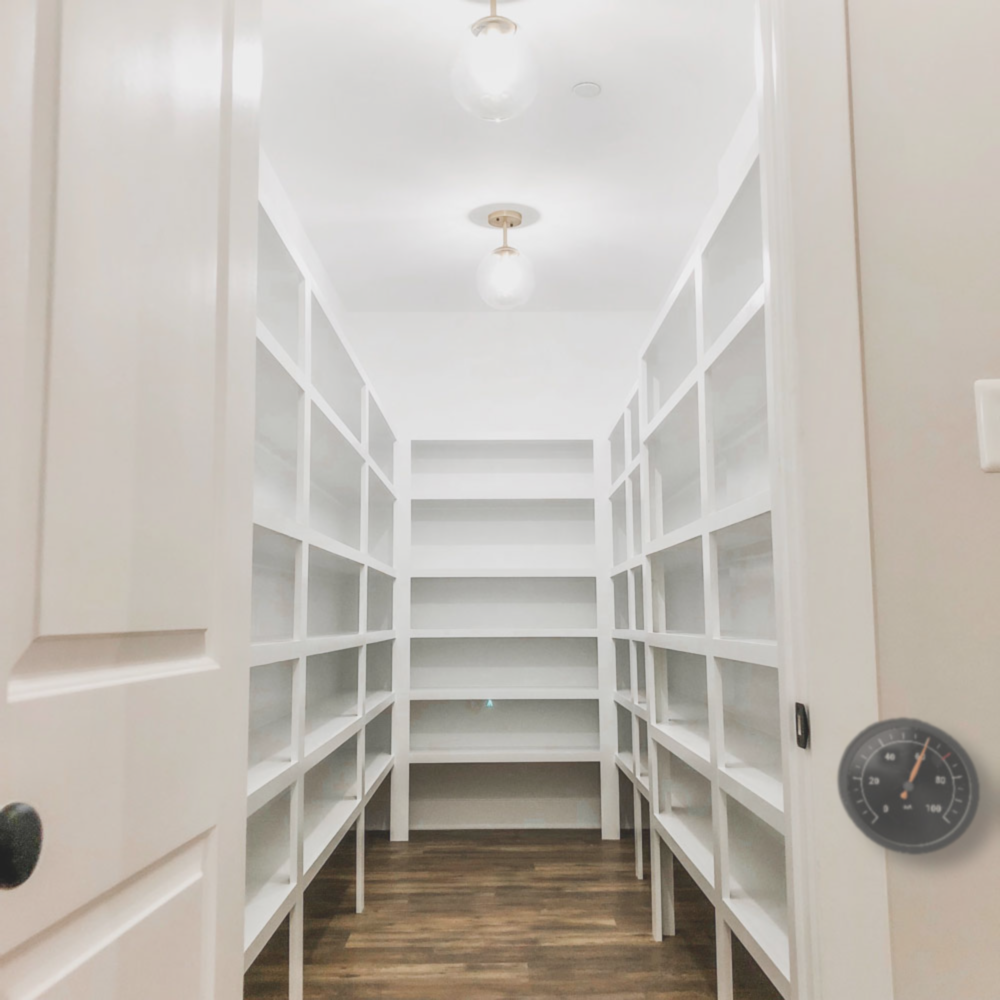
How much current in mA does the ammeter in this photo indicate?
60 mA
